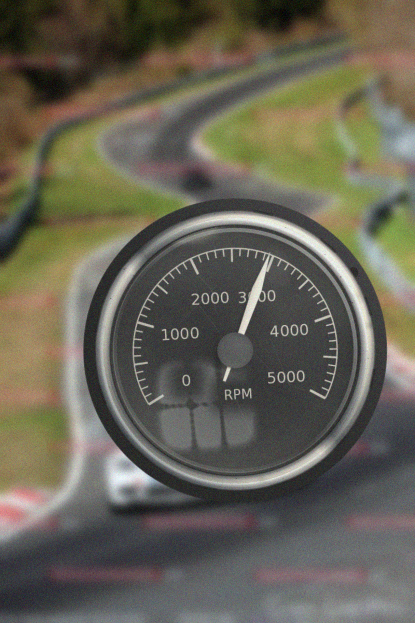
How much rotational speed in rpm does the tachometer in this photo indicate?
2950 rpm
